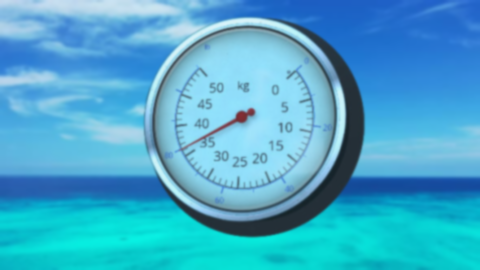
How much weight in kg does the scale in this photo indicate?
36 kg
